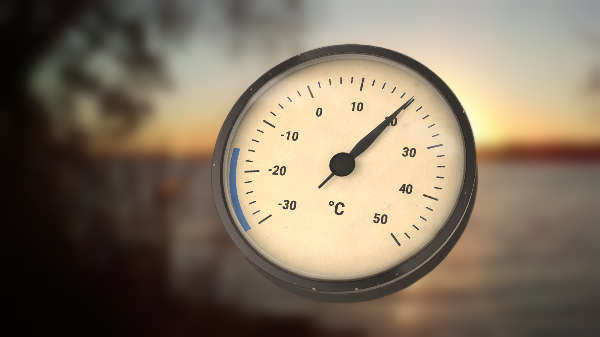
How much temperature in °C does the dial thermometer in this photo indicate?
20 °C
